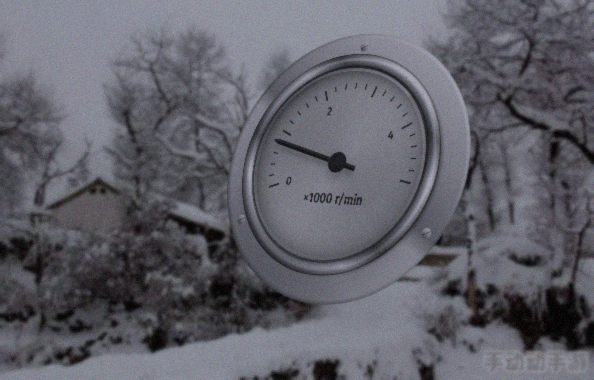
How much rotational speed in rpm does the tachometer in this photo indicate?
800 rpm
